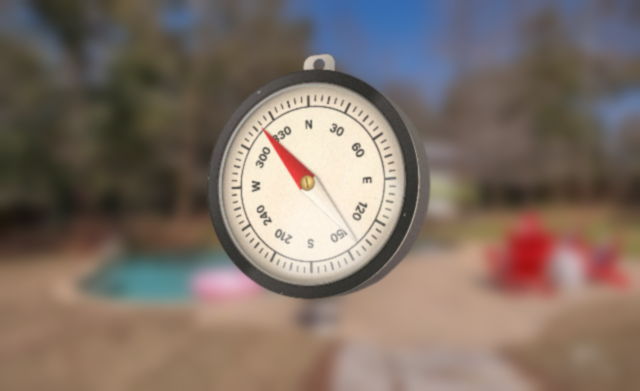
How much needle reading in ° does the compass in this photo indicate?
320 °
